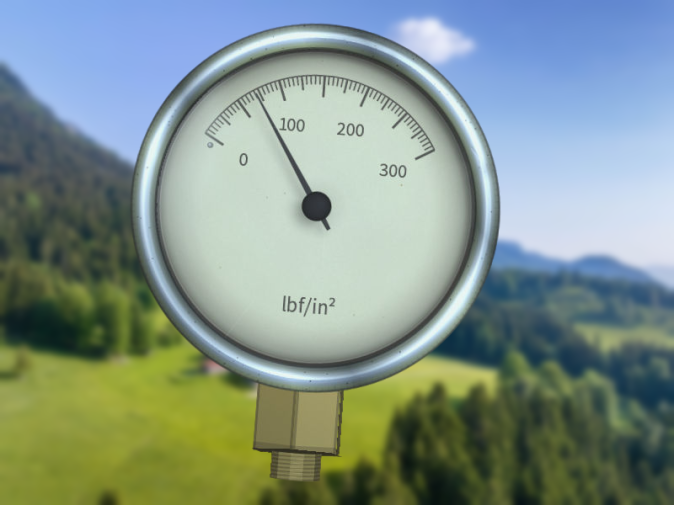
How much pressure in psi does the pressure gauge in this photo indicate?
70 psi
